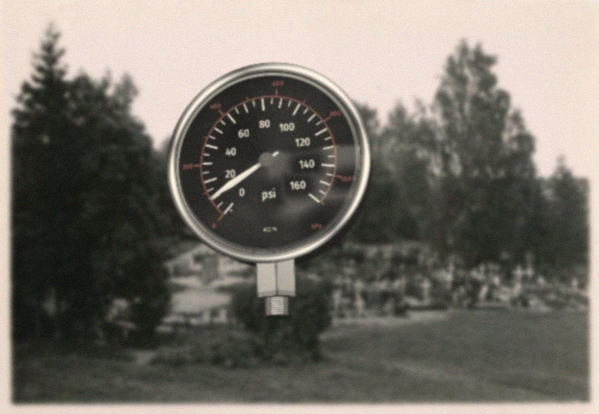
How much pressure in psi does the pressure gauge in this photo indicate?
10 psi
